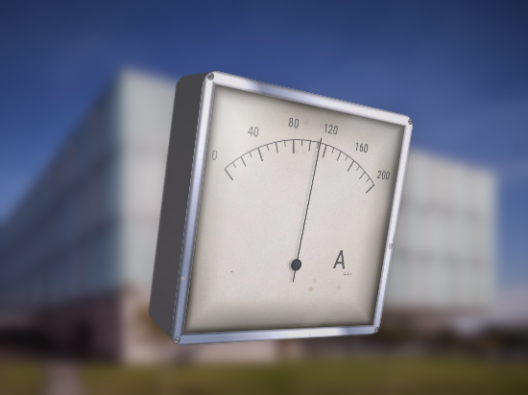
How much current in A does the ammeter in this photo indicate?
110 A
